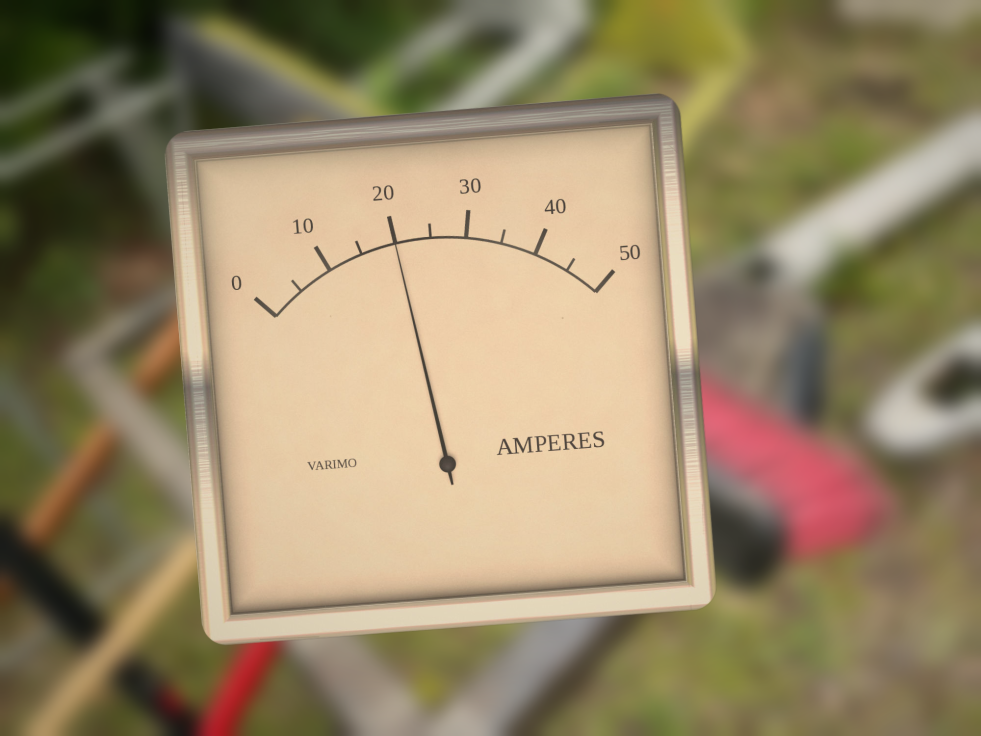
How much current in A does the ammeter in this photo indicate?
20 A
